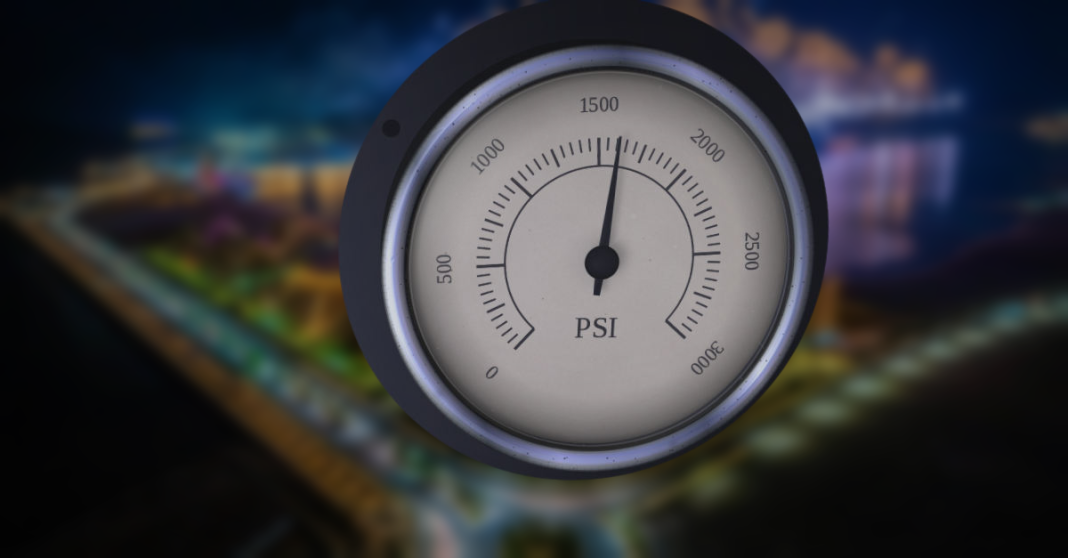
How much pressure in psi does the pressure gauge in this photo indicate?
1600 psi
